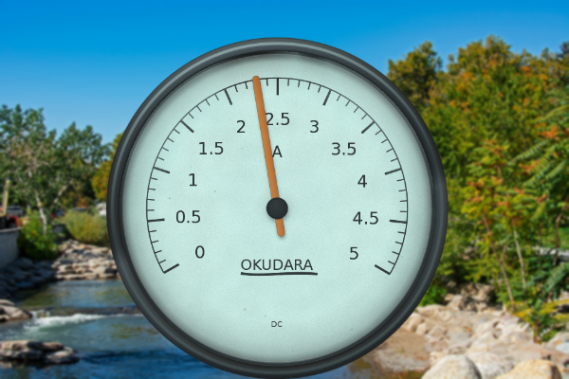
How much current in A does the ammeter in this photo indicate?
2.3 A
